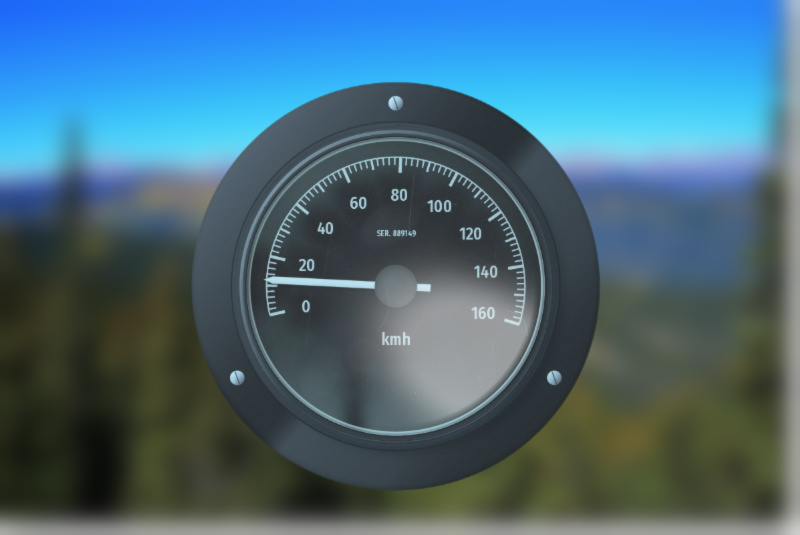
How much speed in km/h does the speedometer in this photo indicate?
12 km/h
